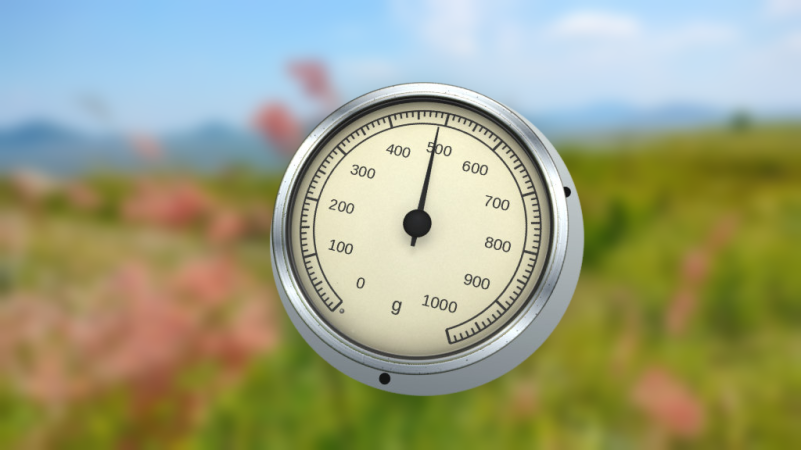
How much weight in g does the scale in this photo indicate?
490 g
